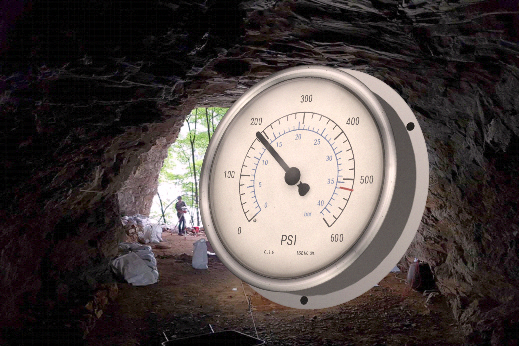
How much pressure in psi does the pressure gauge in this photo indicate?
190 psi
